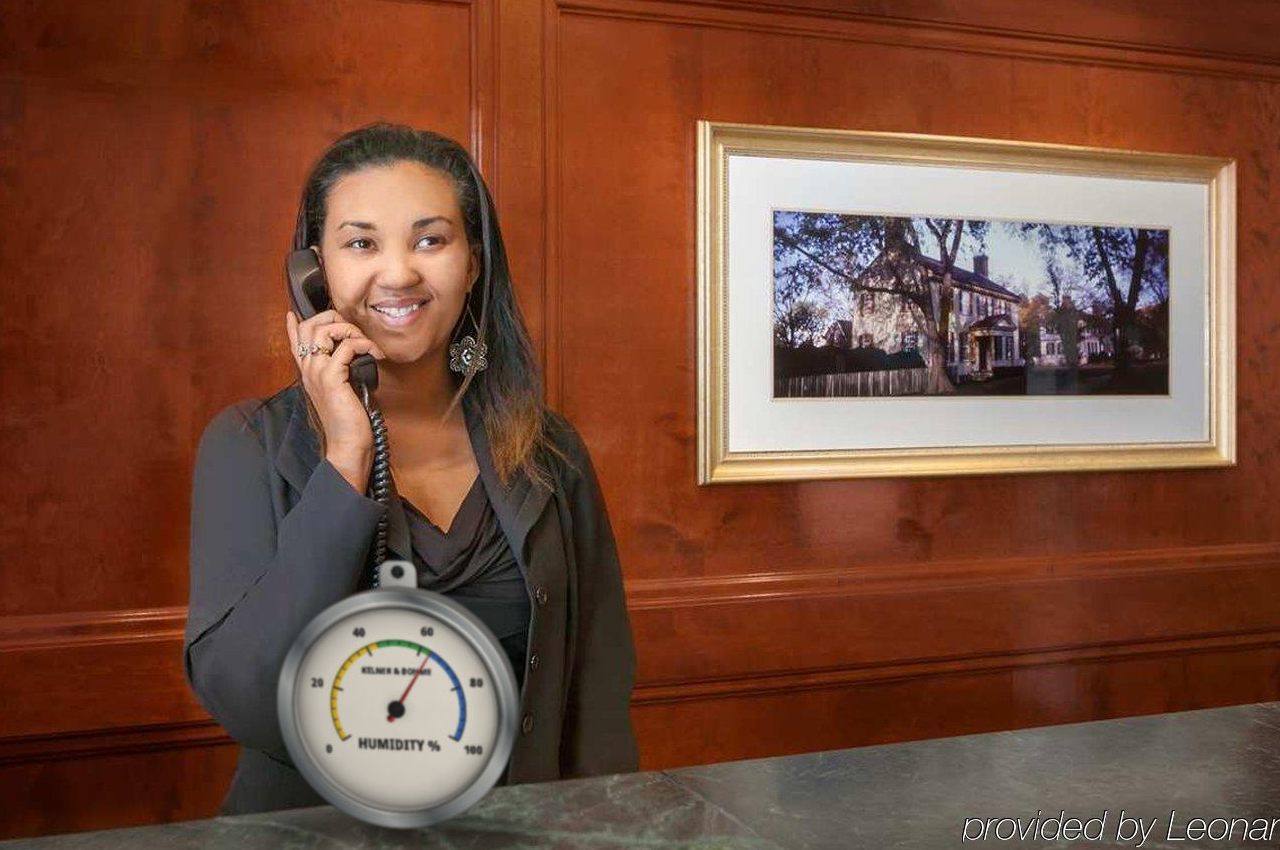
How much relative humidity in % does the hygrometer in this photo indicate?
64 %
